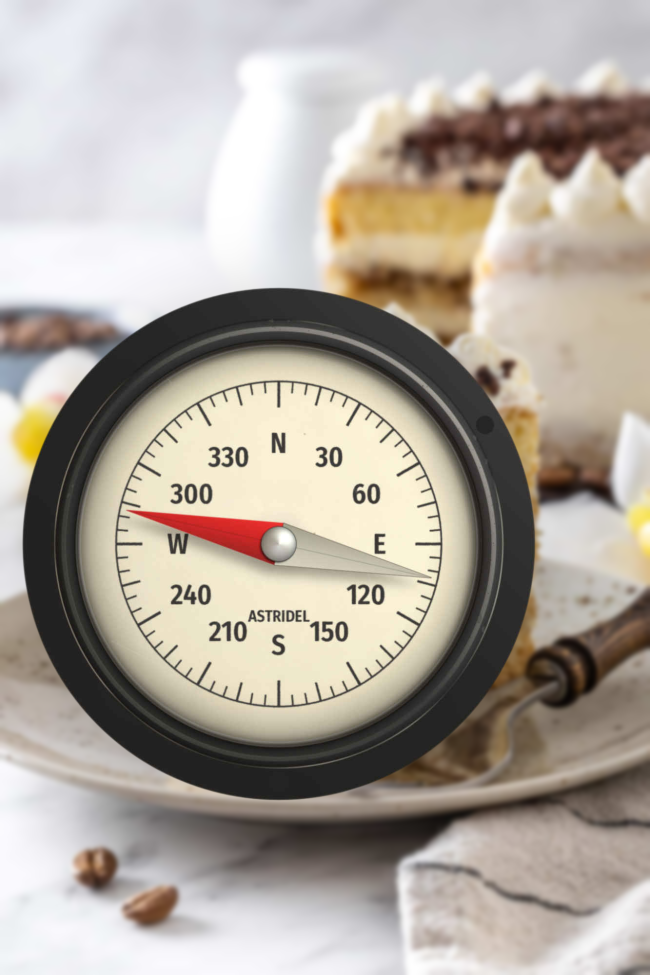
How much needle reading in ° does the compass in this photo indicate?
282.5 °
